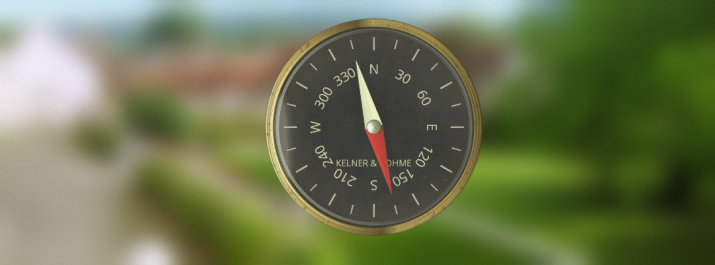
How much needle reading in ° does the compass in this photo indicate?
165 °
